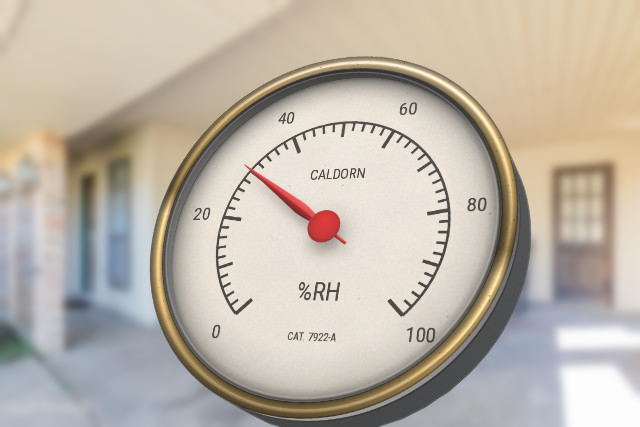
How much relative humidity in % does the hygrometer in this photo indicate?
30 %
